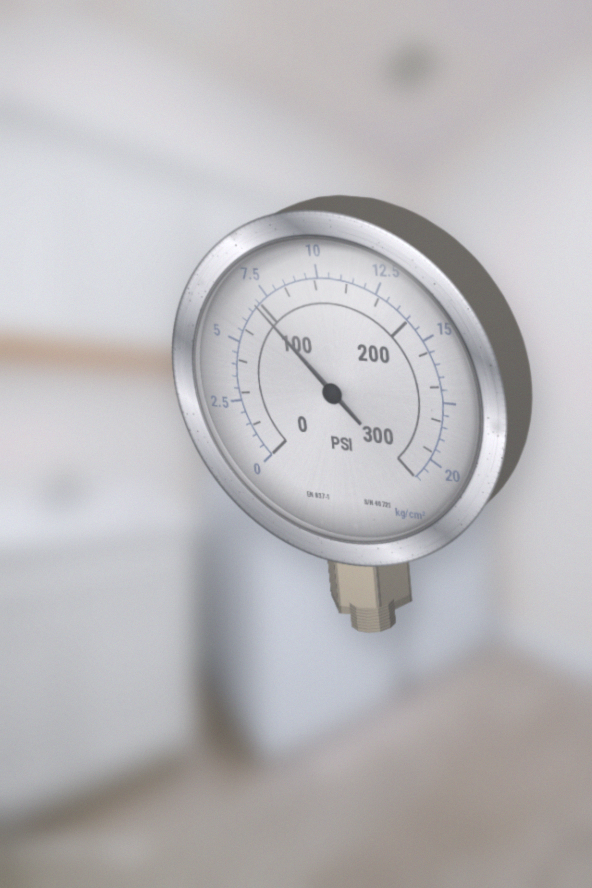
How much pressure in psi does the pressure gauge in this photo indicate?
100 psi
